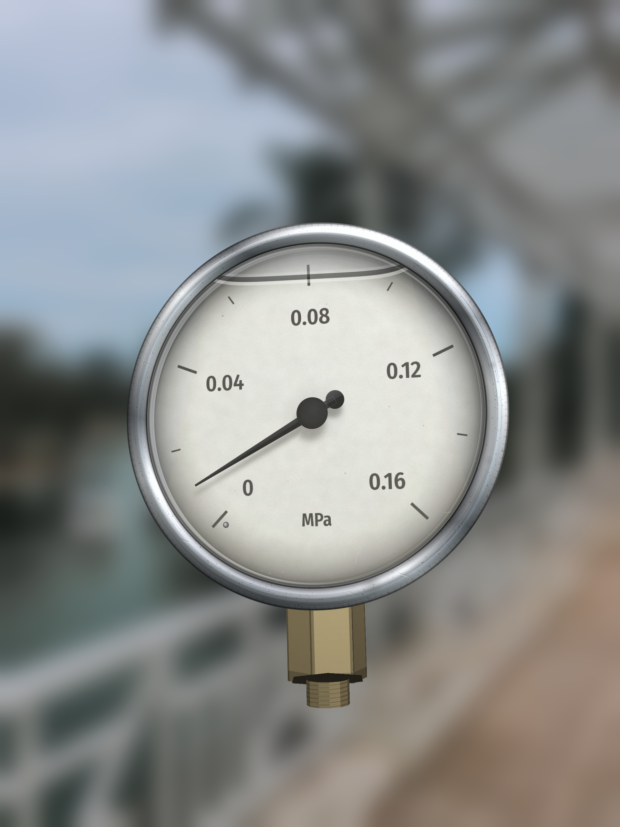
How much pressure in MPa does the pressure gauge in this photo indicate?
0.01 MPa
